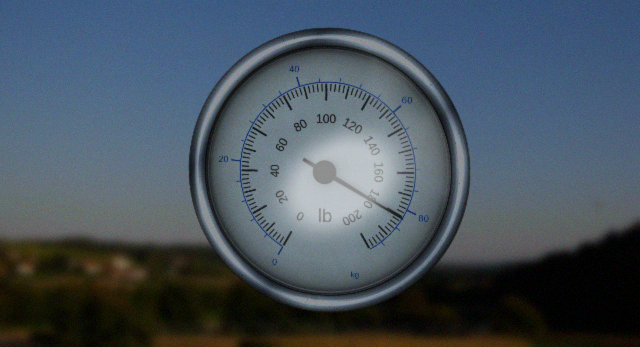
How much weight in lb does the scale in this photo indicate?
180 lb
